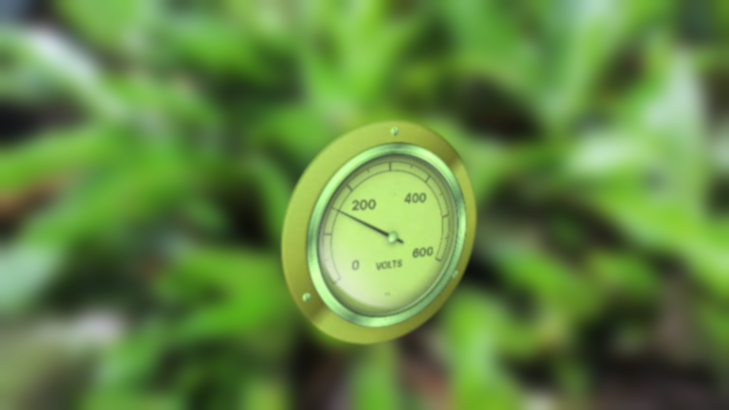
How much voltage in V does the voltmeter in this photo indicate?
150 V
